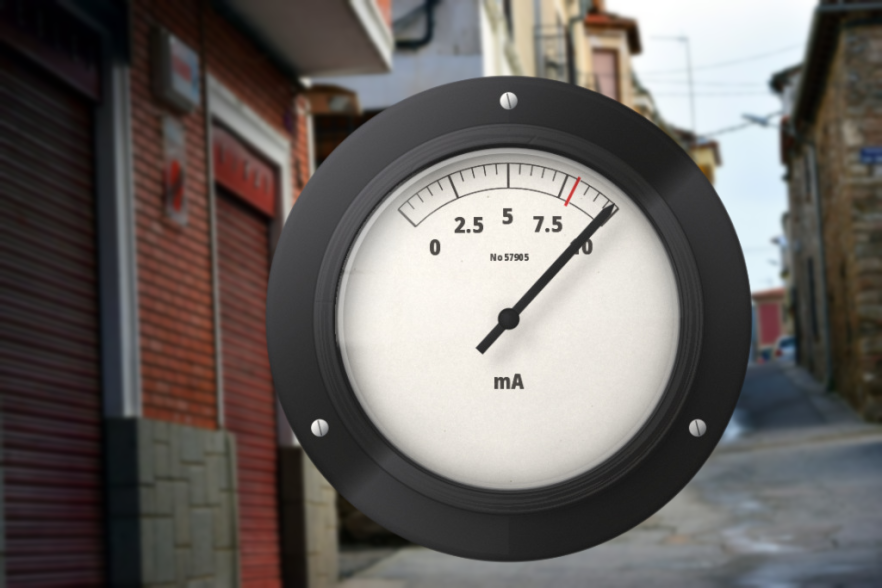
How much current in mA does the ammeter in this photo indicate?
9.75 mA
